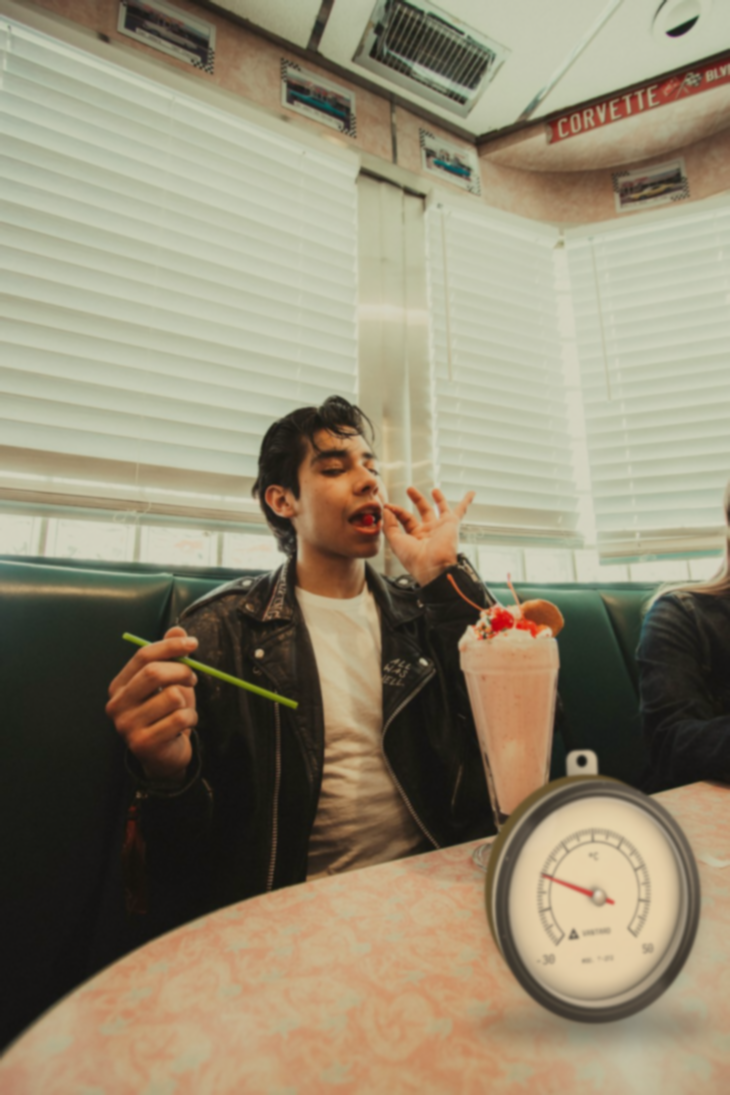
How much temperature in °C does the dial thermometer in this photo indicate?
-10 °C
